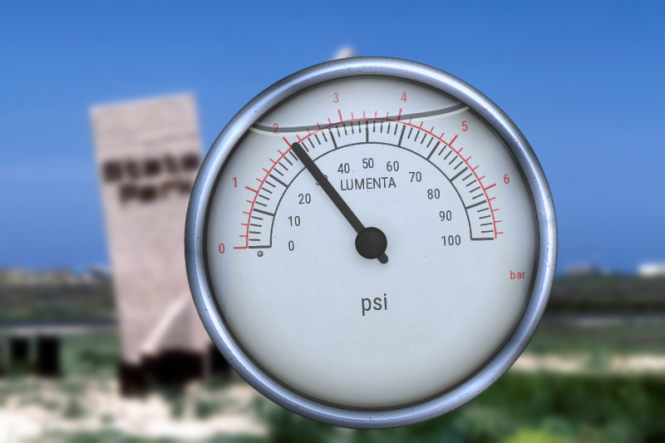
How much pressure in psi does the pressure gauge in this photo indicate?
30 psi
